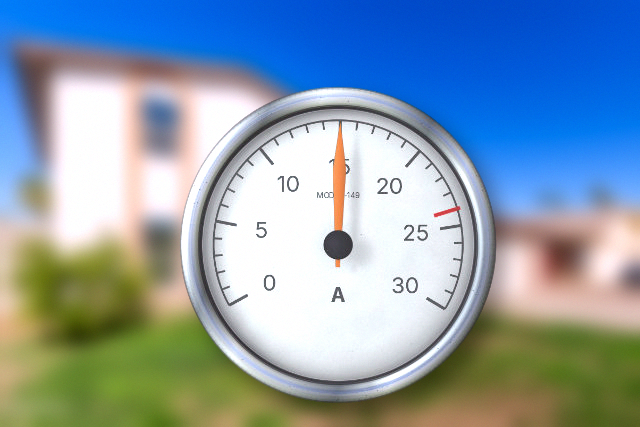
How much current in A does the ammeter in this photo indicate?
15 A
